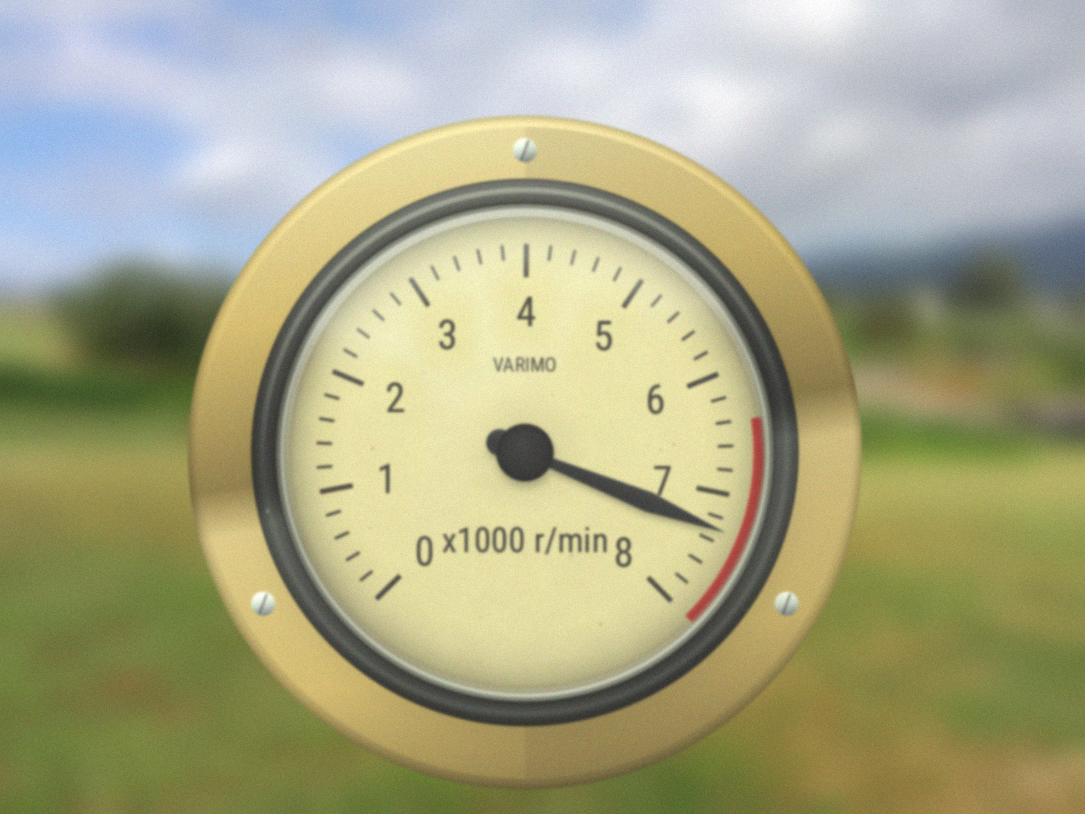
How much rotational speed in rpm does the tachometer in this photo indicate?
7300 rpm
